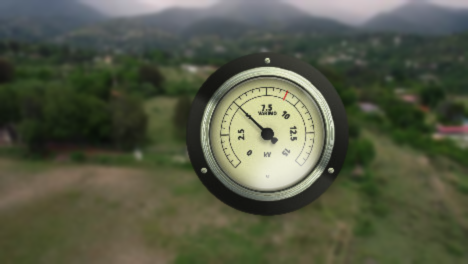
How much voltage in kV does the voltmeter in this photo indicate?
5 kV
